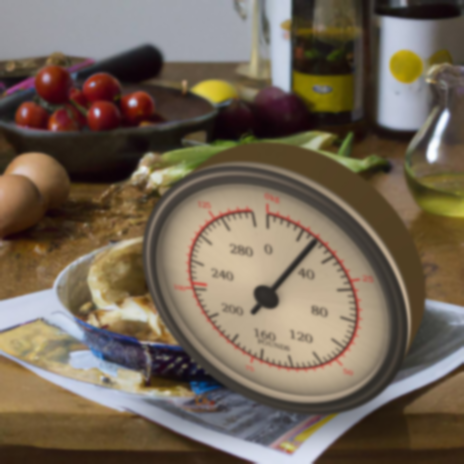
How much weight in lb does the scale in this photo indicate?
28 lb
